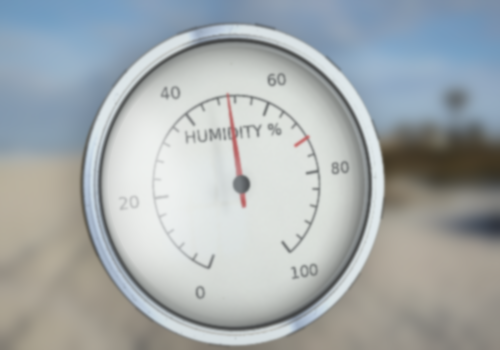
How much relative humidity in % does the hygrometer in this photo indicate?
50 %
